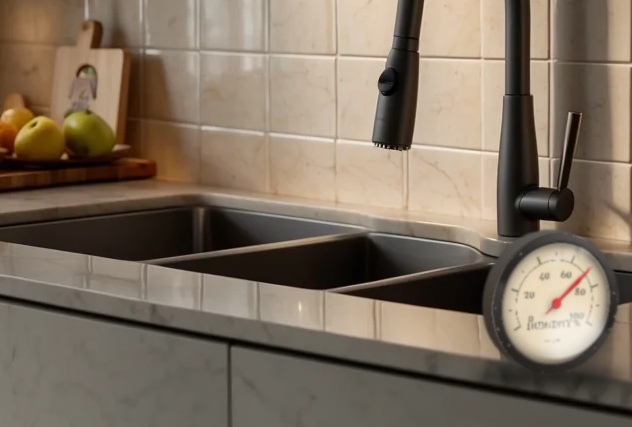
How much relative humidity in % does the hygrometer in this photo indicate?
70 %
